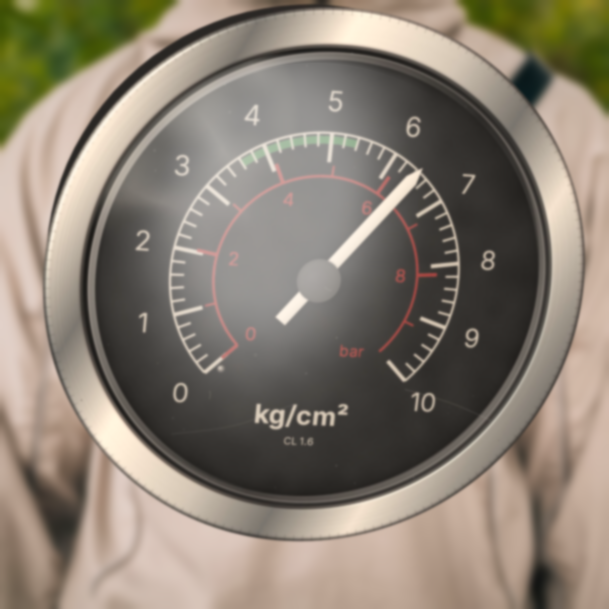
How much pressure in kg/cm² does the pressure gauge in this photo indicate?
6.4 kg/cm²
